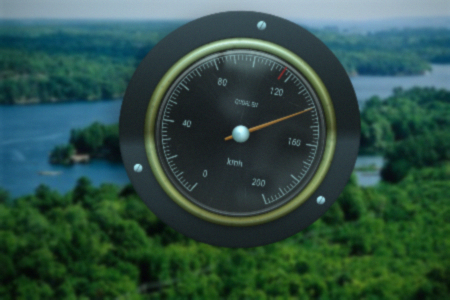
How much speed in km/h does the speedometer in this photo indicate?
140 km/h
